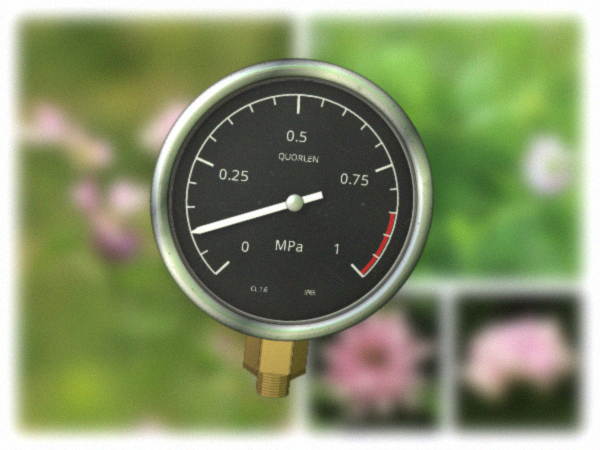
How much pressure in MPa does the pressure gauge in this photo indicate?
0.1 MPa
